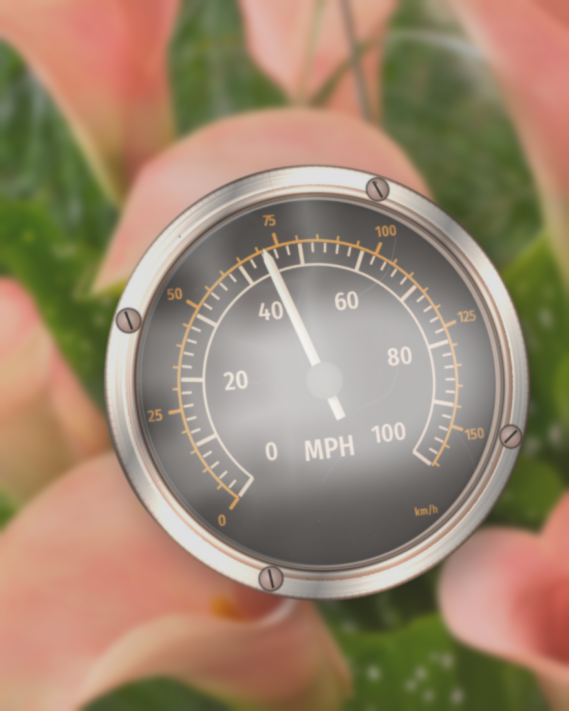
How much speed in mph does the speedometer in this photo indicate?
44 mph
